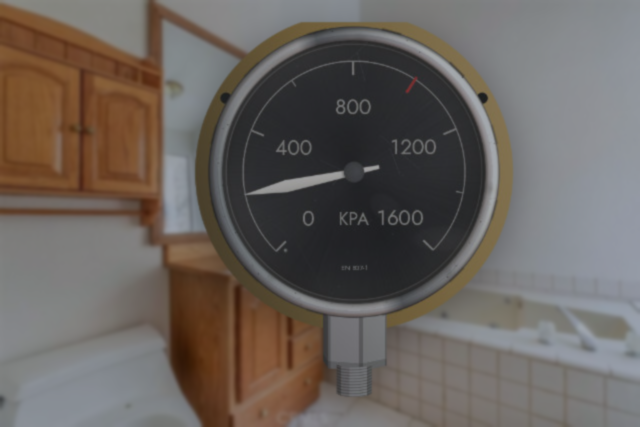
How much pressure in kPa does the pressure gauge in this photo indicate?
200 kPa
